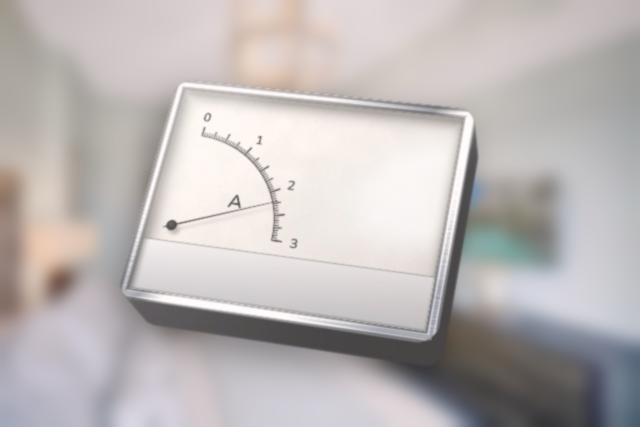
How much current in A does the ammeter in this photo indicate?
2.25 A
